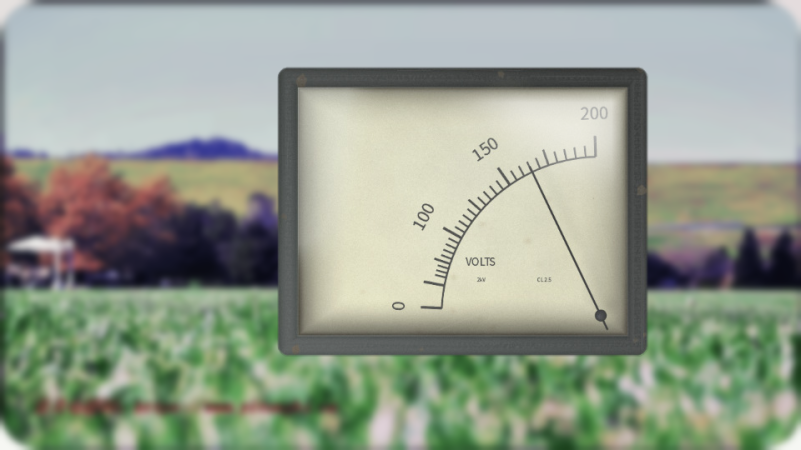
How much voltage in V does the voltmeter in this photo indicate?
165 V
